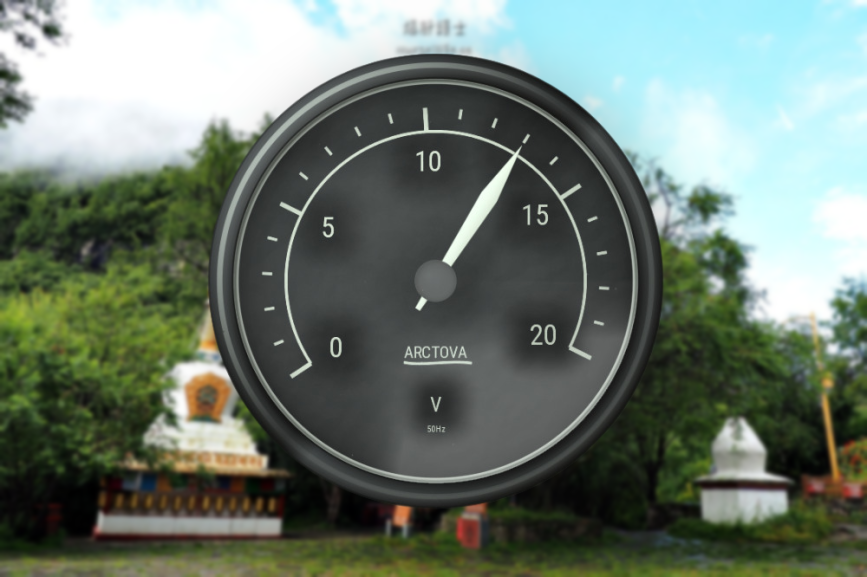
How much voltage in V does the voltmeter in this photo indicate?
13 V
